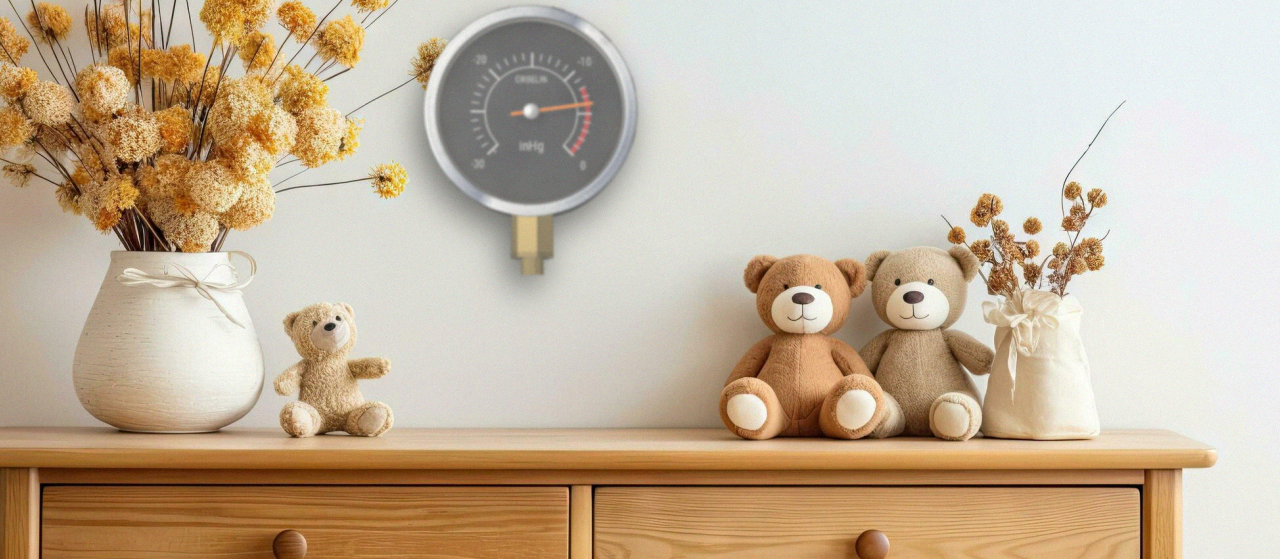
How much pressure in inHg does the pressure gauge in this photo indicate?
-6 inHg
